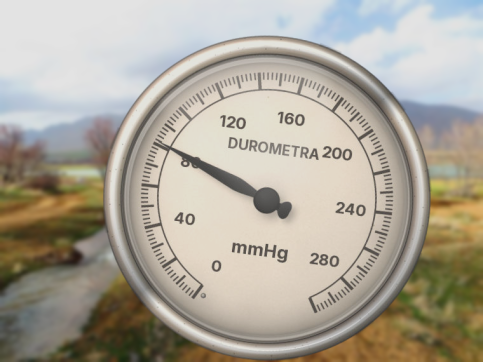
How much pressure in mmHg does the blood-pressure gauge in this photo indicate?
82 mmHg
